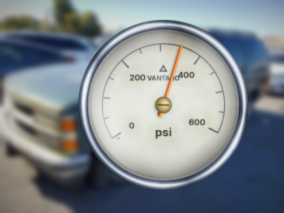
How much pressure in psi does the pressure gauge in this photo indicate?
350 psi
